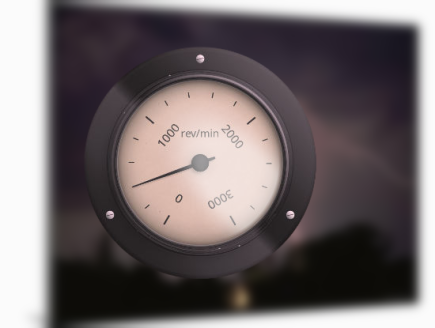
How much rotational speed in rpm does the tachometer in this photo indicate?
400 rpm
